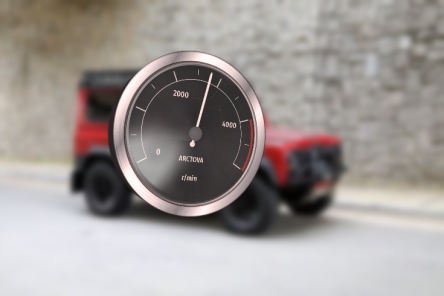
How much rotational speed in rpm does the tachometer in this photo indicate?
2750 rpm
